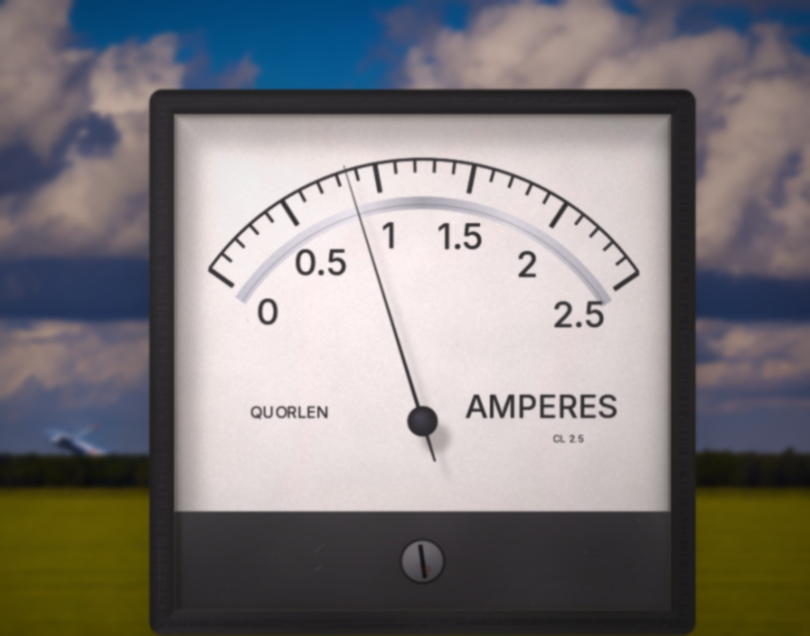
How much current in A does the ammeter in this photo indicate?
0.85 A
